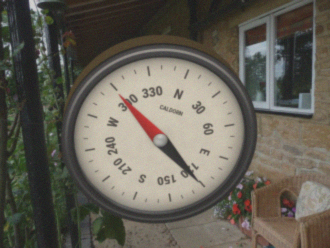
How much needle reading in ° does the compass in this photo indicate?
300 °
